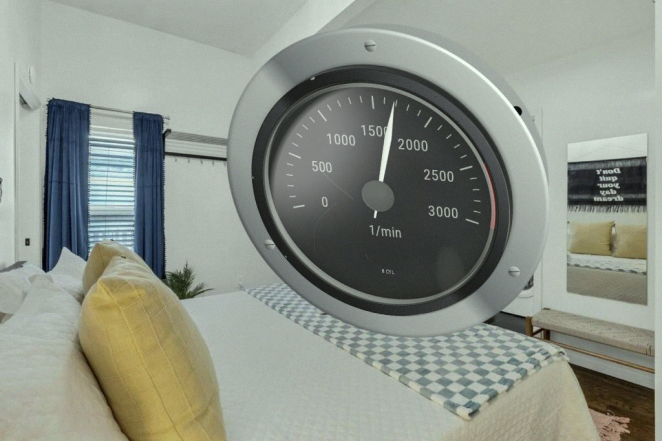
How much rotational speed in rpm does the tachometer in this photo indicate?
1700 rpm
